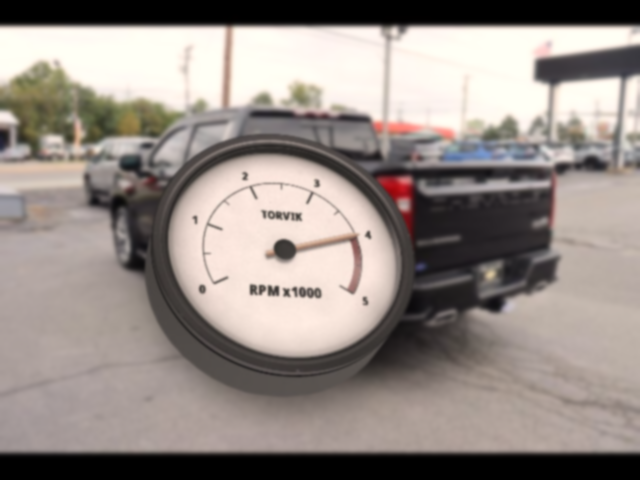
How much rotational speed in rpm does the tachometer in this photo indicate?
4000 rpm
